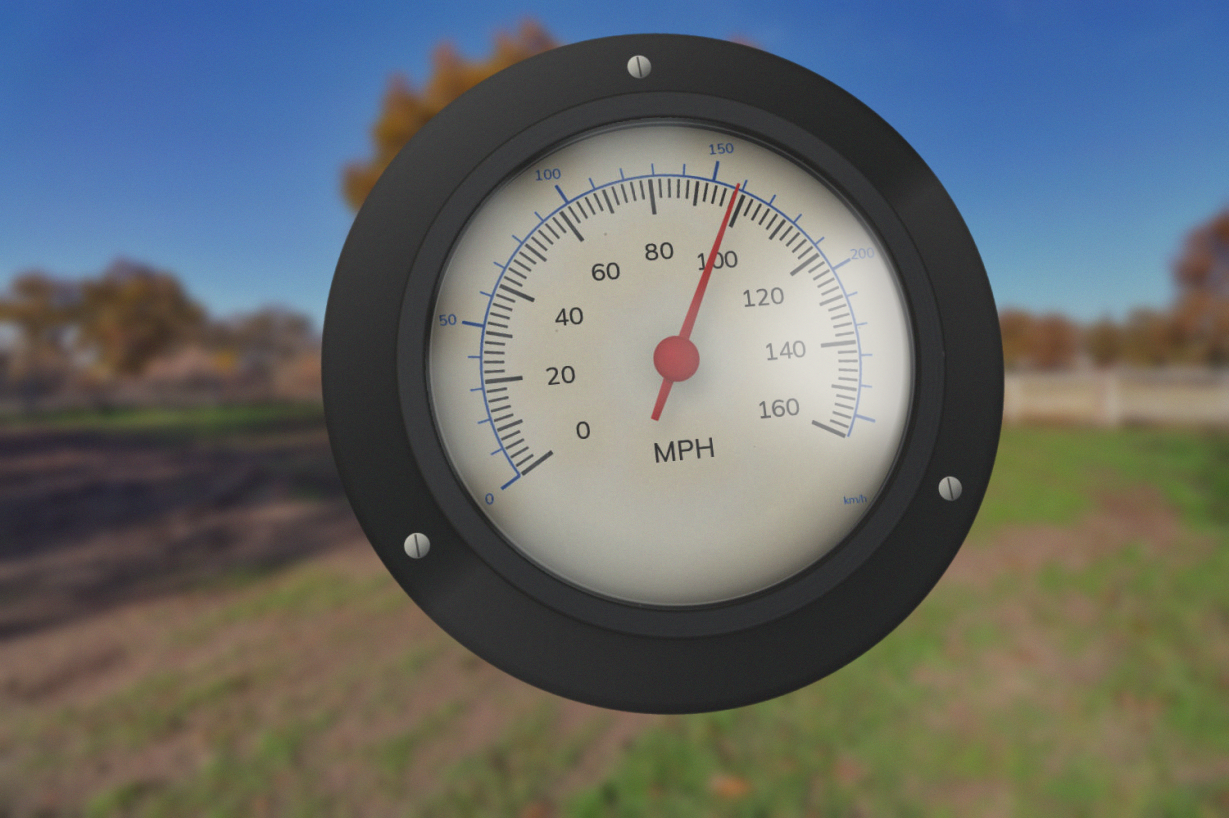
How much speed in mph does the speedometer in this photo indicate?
98 mph
